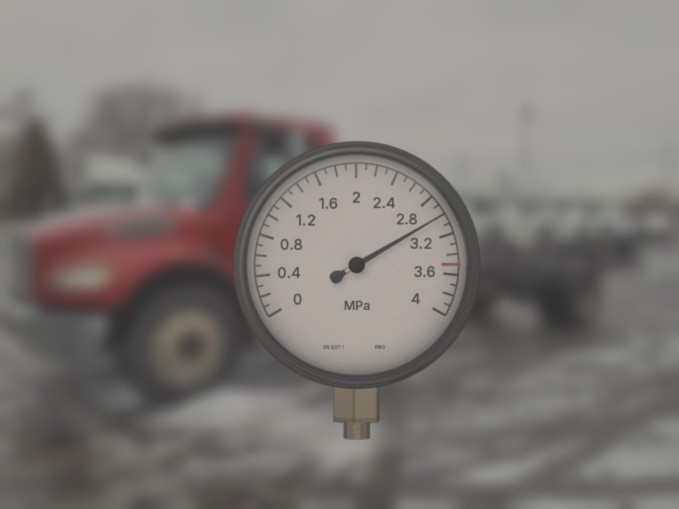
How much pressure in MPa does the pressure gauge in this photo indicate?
3 MPa
